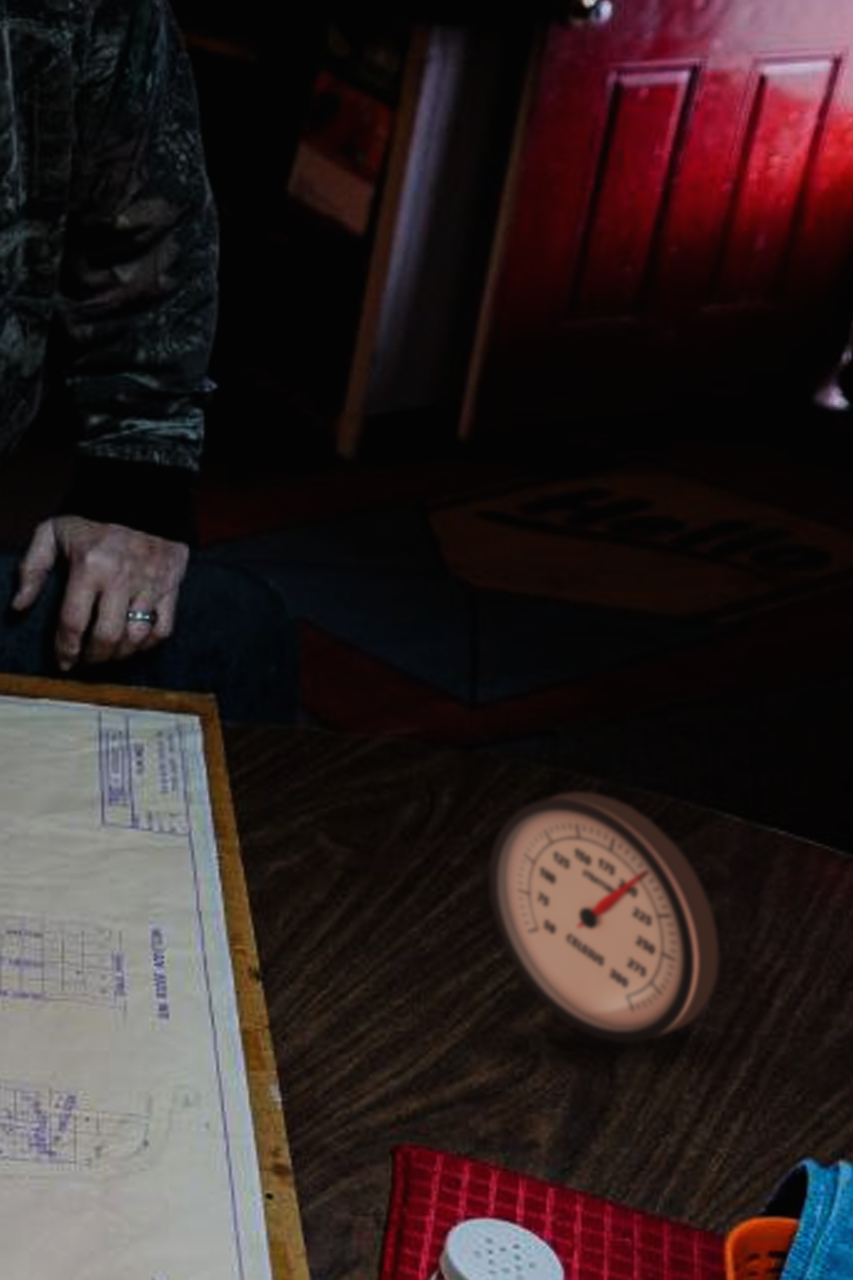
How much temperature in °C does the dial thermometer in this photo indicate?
200 °C
